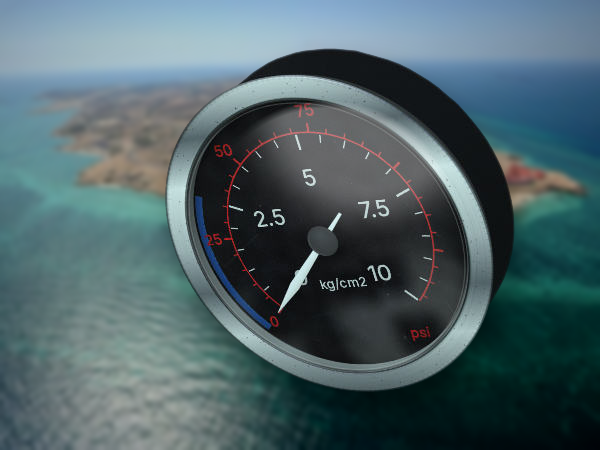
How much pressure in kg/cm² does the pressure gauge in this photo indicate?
0 kg/cm²
